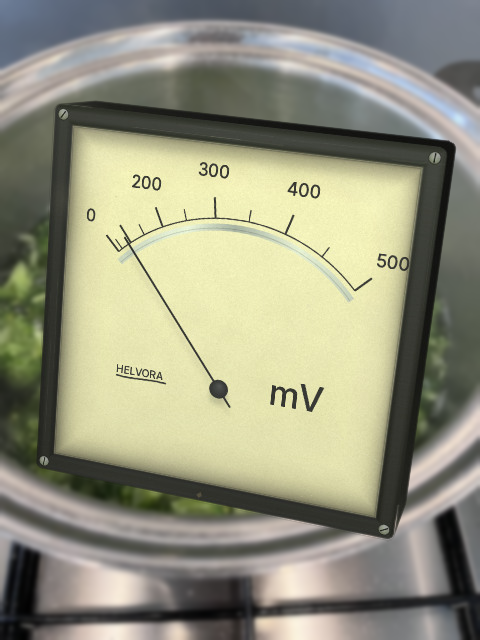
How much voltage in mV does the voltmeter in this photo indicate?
100 mV
